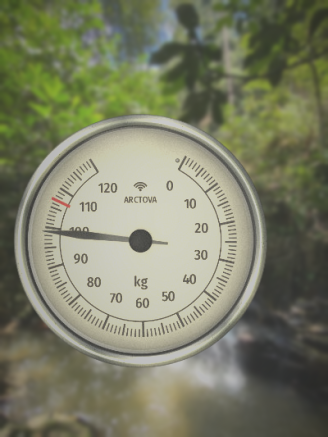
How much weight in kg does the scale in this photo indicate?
99 kg
